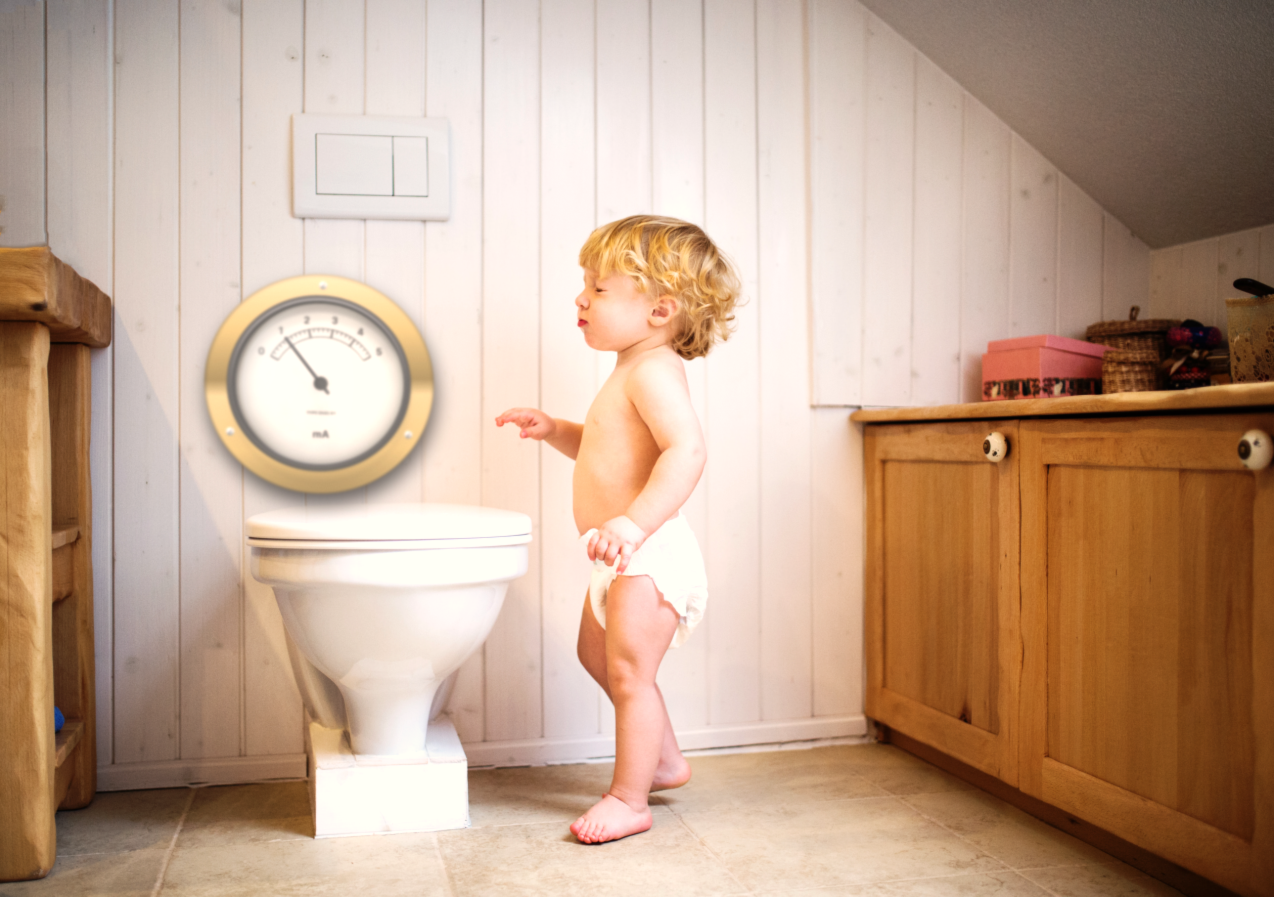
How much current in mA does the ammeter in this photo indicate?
1 mA
